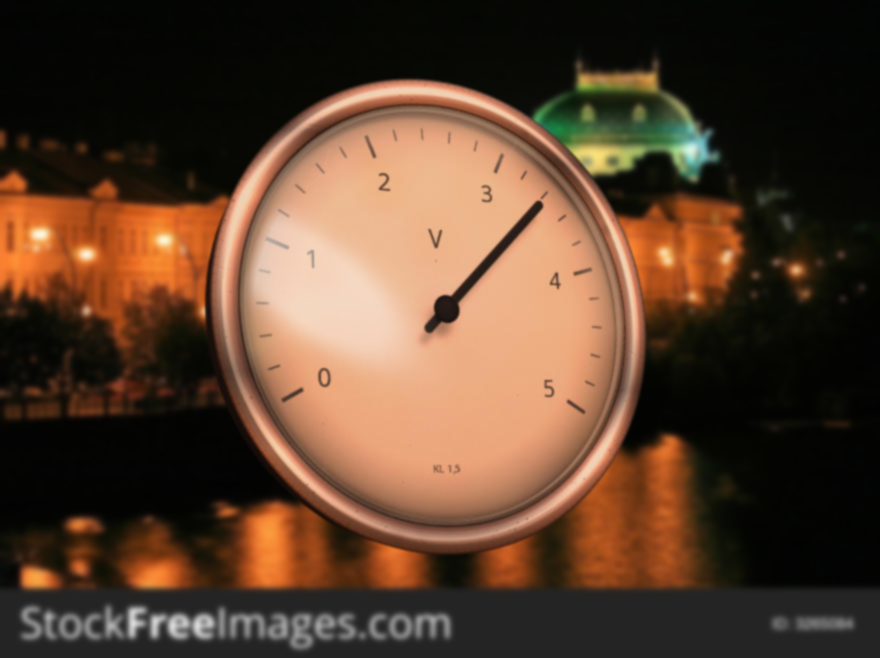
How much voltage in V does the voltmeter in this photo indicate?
3.4 V
